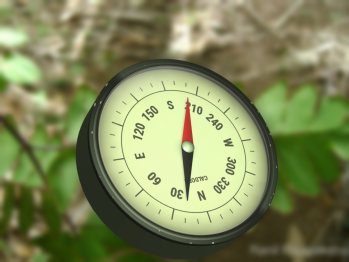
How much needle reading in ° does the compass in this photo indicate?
200 °
